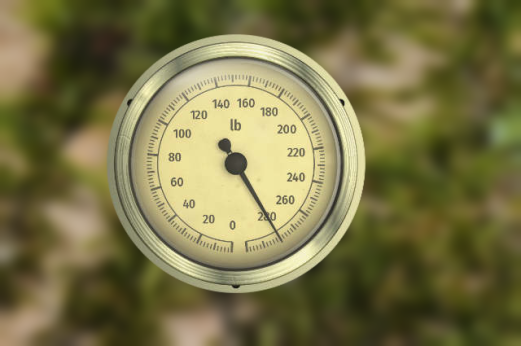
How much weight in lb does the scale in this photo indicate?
280 lb
